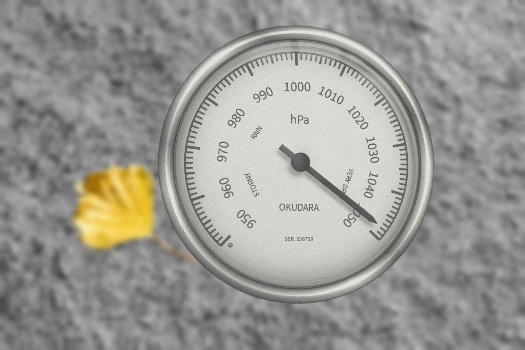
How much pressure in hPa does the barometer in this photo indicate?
1048 hPa
